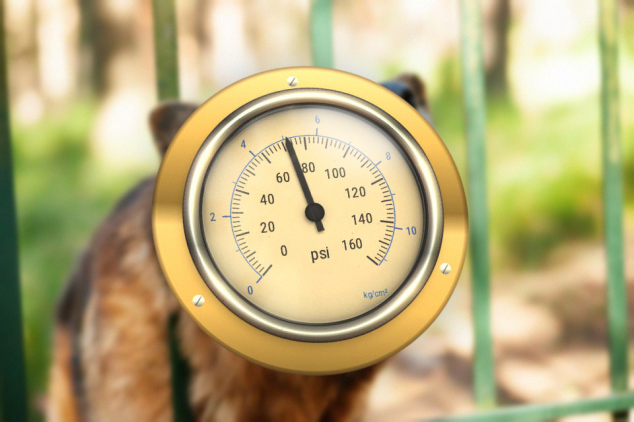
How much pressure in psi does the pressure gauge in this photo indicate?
72 psi
